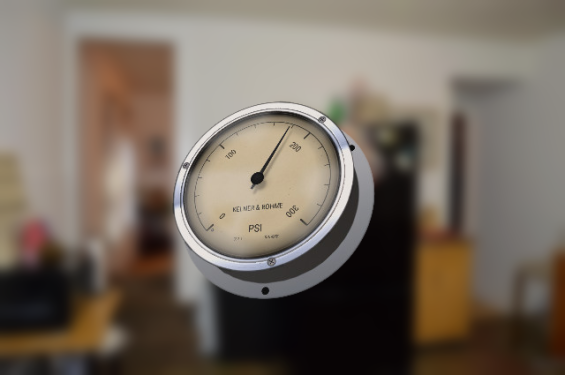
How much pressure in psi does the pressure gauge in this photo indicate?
180 psi
